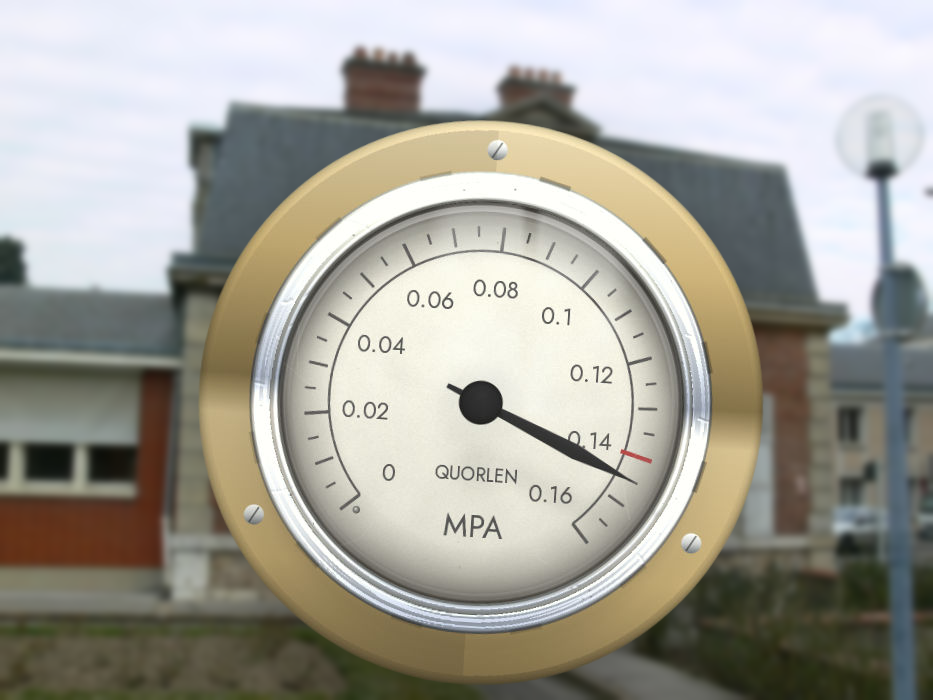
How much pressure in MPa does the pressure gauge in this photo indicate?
0.145 MPa
